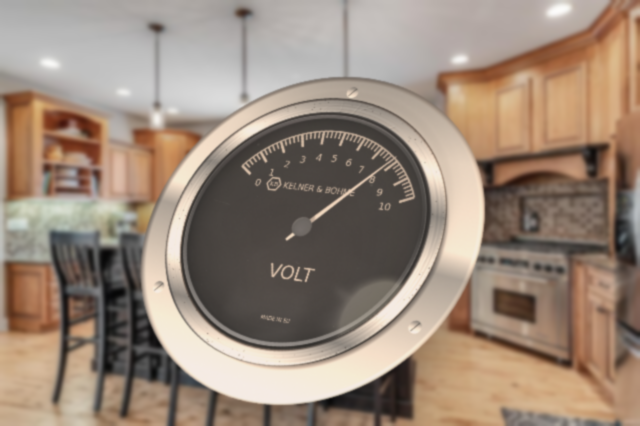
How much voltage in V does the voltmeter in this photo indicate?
8 V
